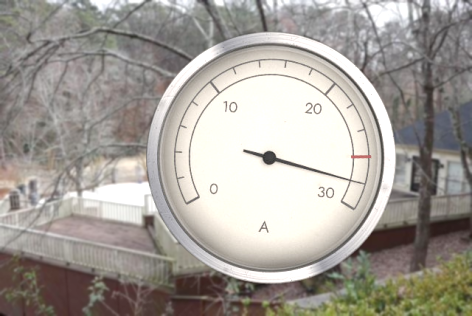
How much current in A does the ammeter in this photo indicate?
28 A
